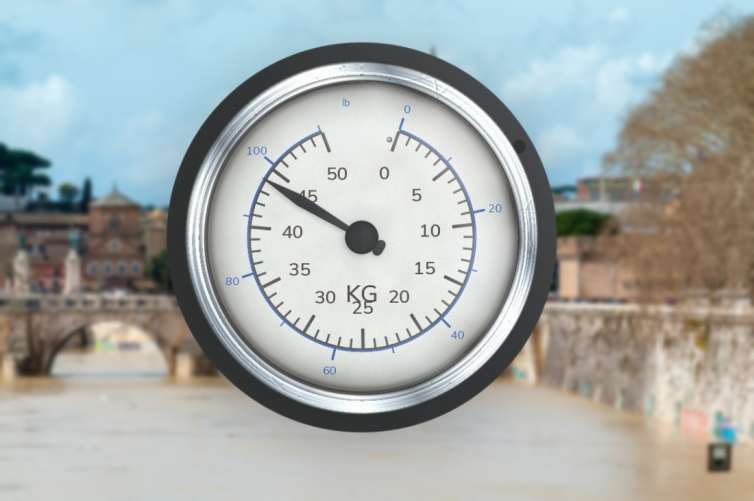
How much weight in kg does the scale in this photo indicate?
44 kg
